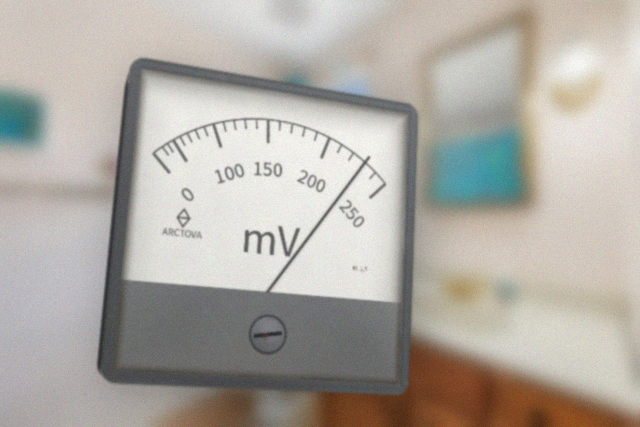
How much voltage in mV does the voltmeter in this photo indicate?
230 mV
